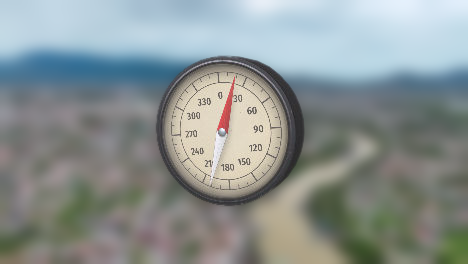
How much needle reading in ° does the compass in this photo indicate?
20 °
